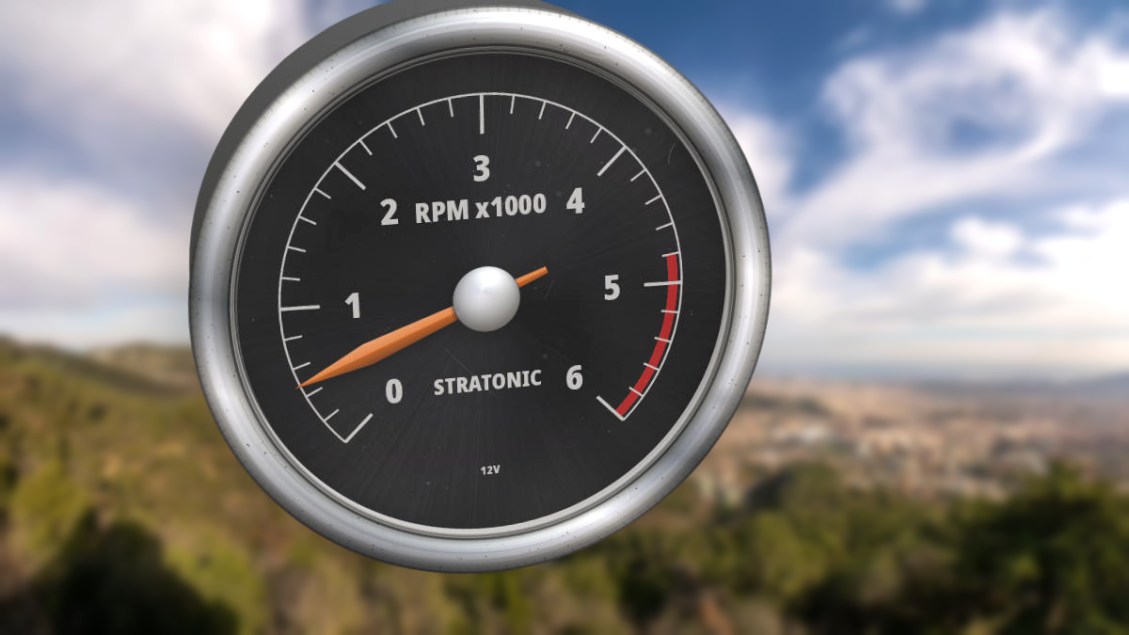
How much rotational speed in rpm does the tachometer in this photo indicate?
500 rpm
